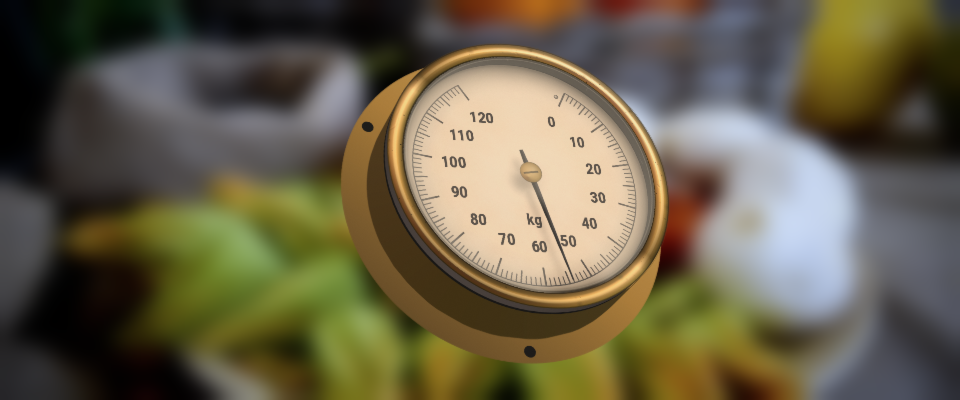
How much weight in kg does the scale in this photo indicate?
55 kg
